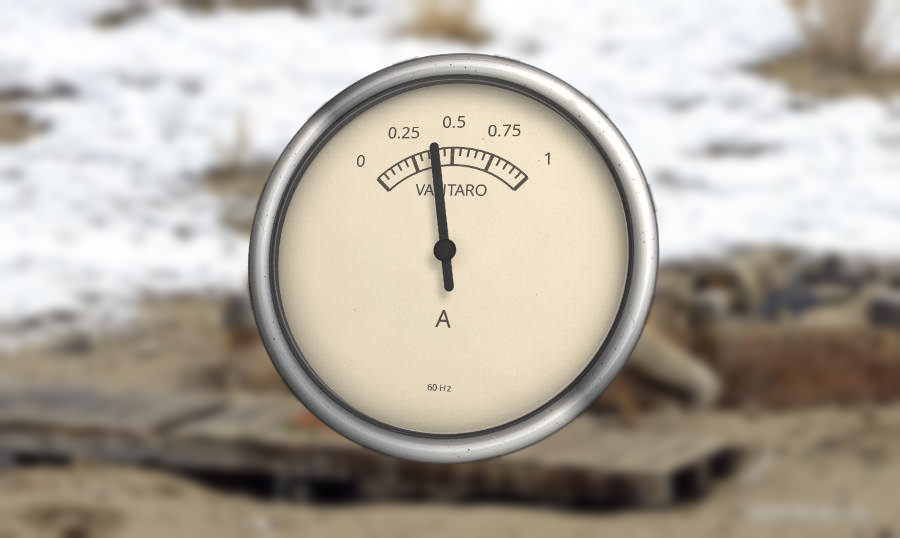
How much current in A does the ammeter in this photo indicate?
0.4 A
